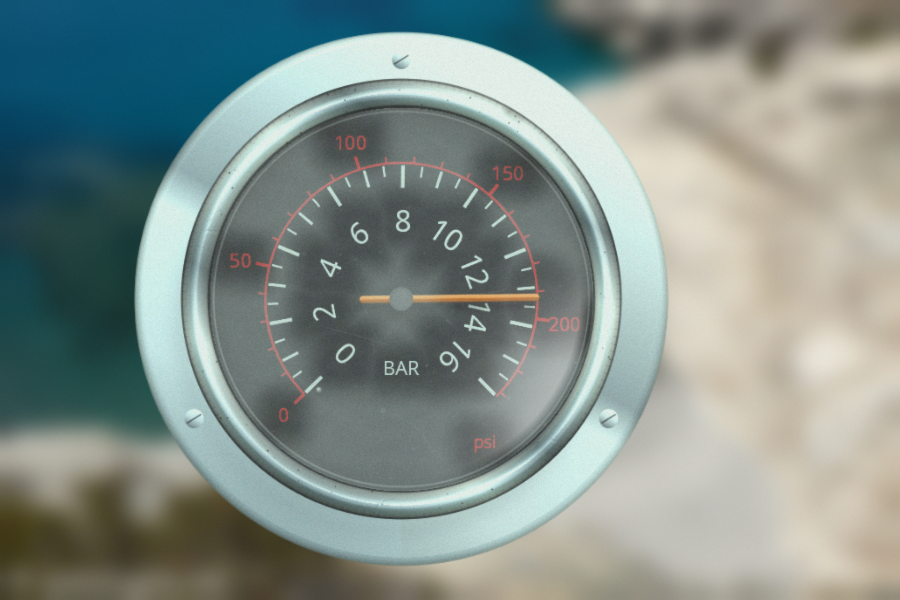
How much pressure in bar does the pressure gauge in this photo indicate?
13.25 bar
